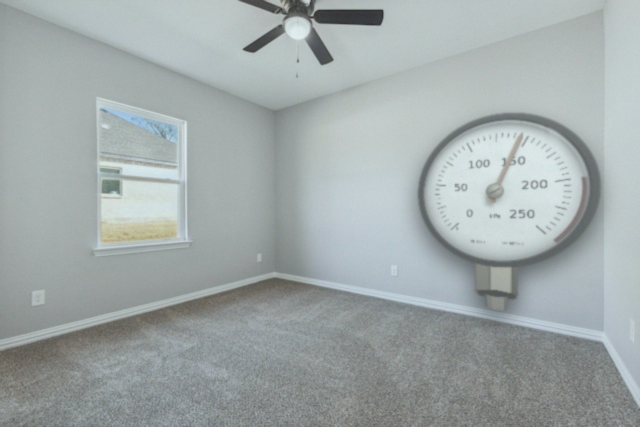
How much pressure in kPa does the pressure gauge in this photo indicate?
145 kPa
